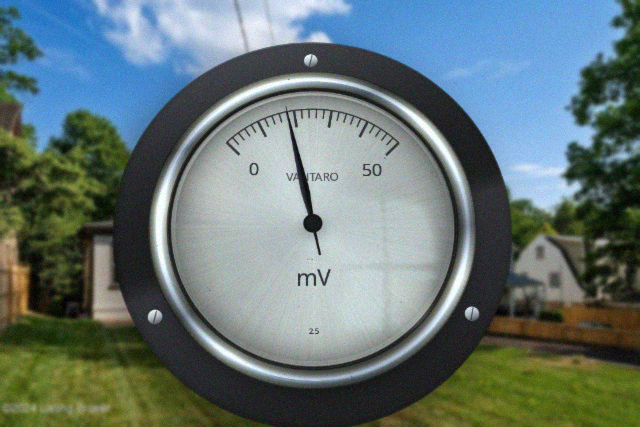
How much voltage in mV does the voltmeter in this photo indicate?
18 mV
